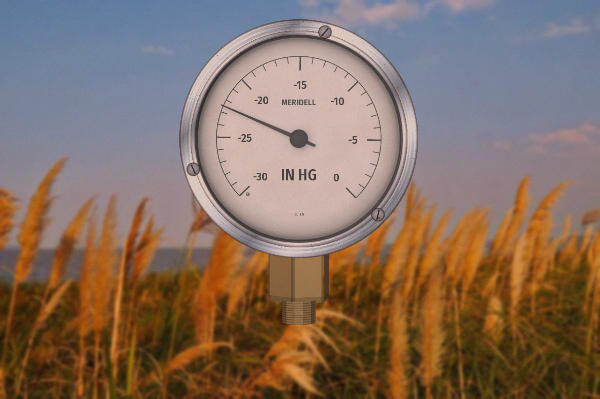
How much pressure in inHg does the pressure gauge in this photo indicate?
-22.5 inHg
